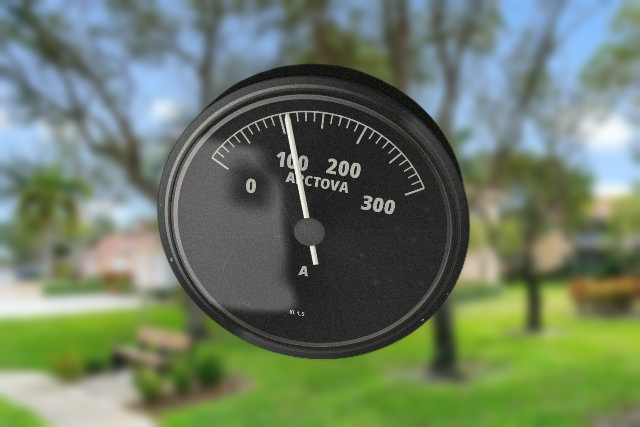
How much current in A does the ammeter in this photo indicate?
110 A
